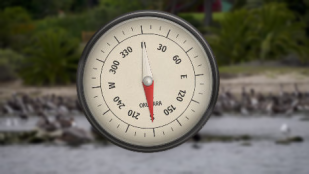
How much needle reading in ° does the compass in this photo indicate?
180 °
